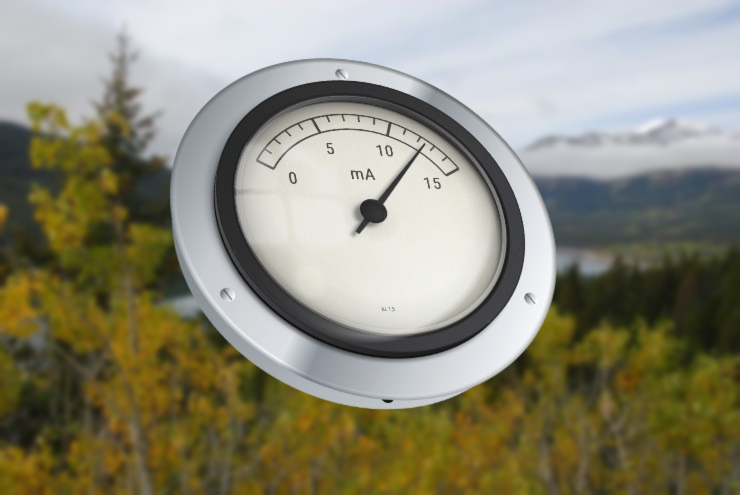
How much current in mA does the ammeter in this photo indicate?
12.5 mA
